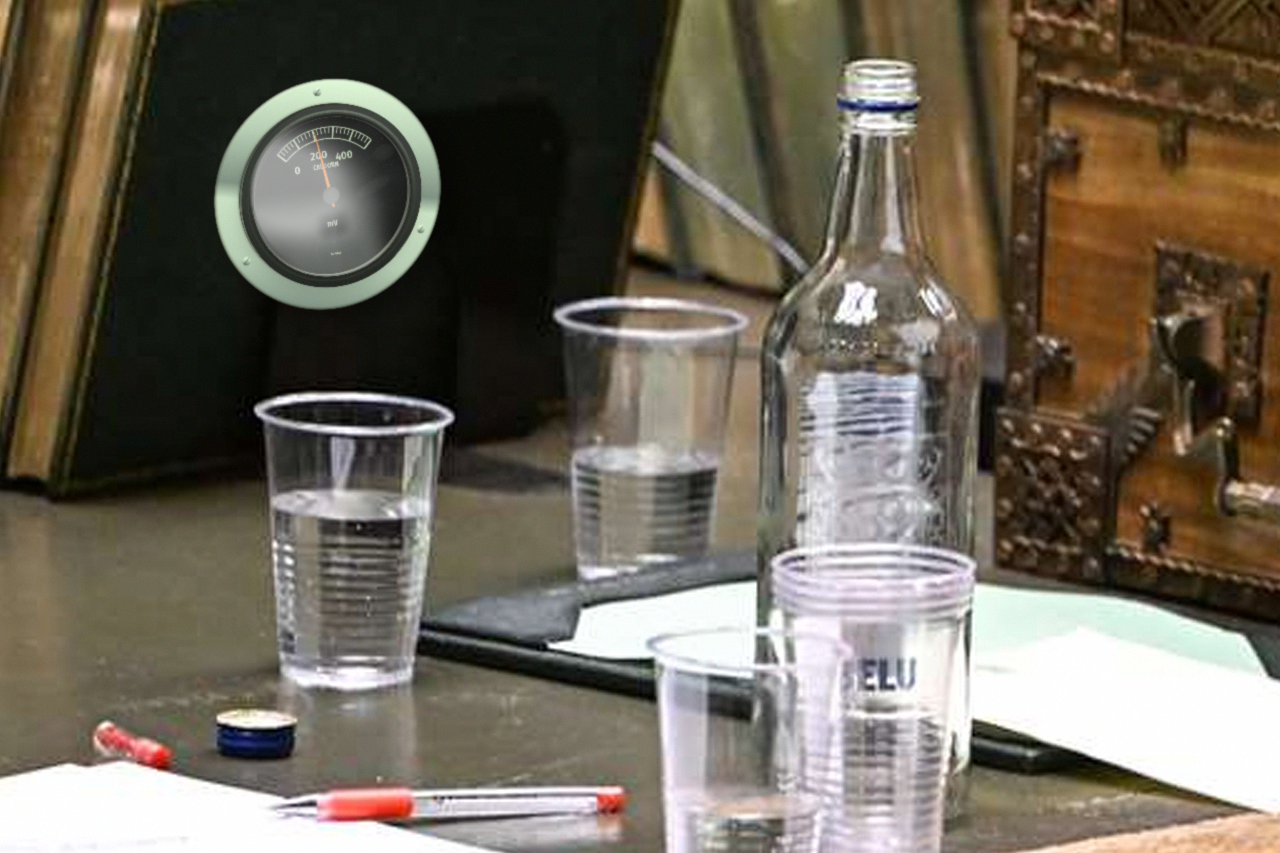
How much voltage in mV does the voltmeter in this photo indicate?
200 mV
